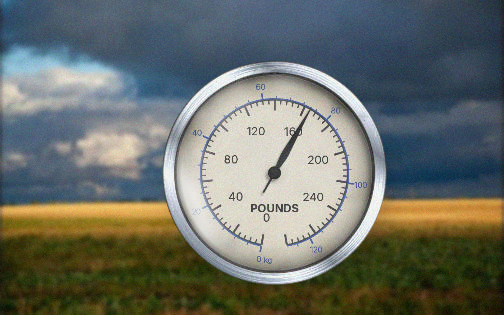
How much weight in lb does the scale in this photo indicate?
164 lb
